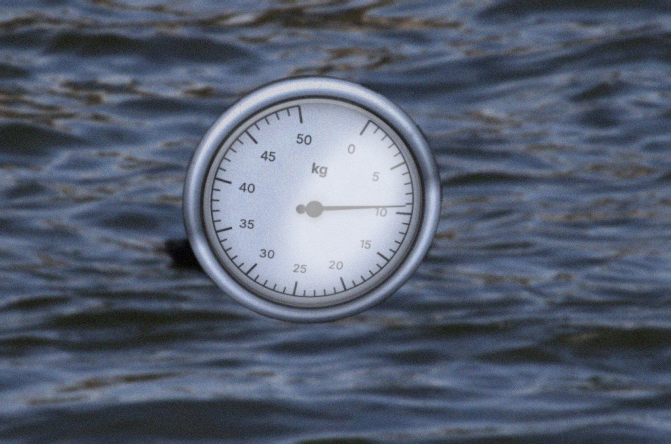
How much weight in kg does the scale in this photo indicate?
9 kg
